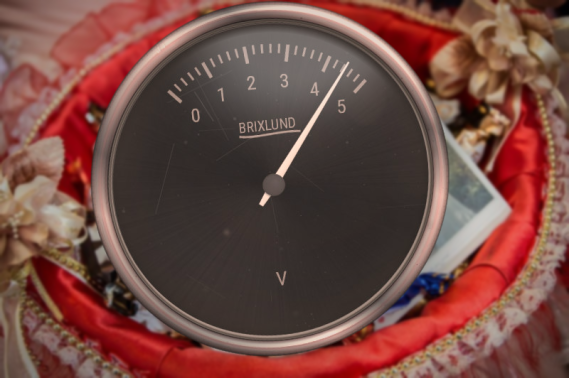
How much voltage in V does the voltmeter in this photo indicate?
4.4 V
